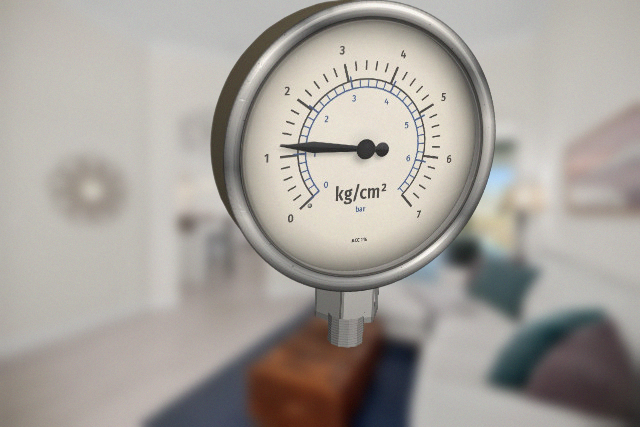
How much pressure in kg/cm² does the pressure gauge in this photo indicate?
1.2 kg/cm²
